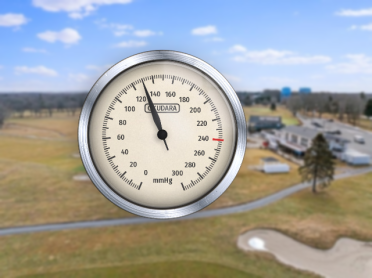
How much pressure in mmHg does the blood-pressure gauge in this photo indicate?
130 mmHg
